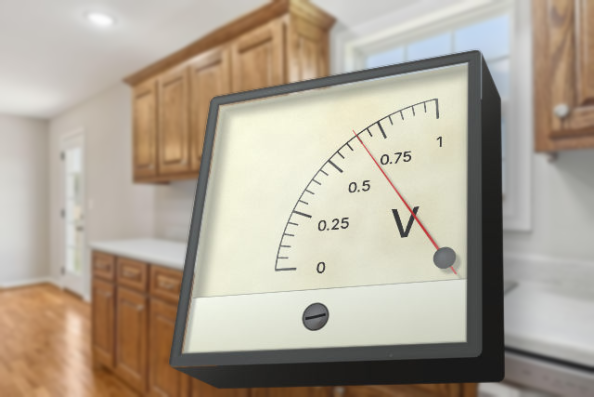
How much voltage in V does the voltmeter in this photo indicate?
0.65 V
